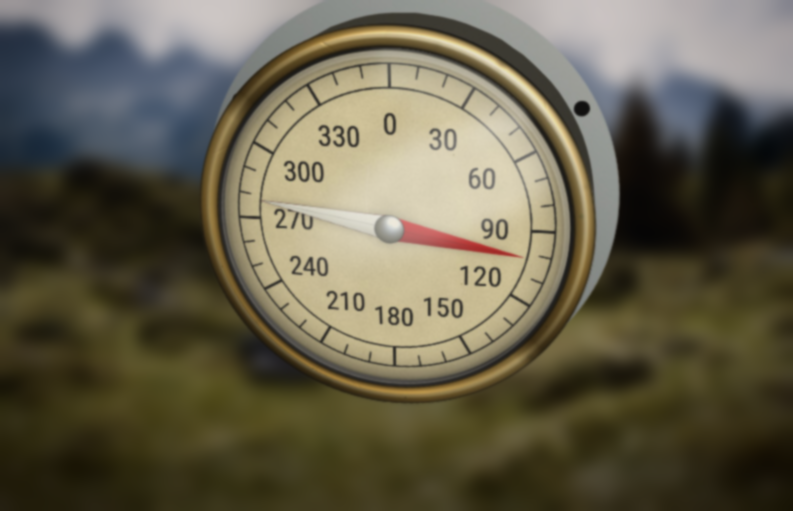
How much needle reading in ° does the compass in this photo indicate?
100 °
